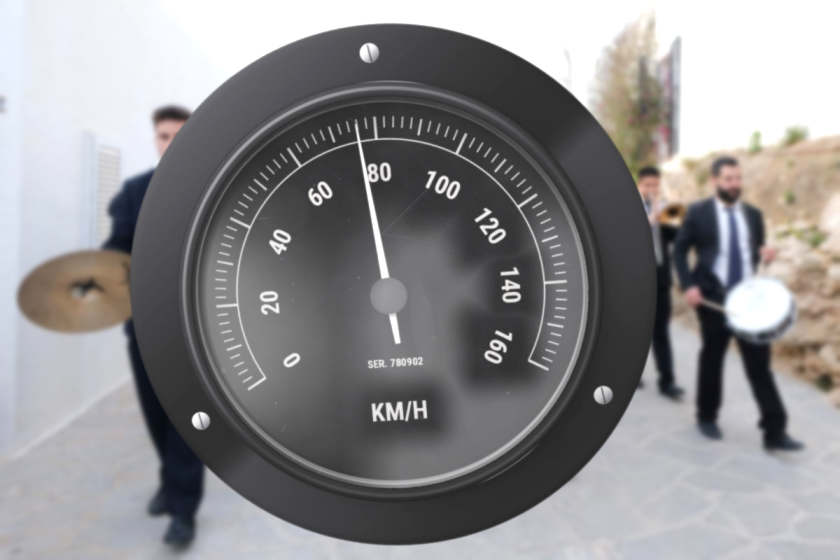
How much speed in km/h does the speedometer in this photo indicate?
76 km/h
